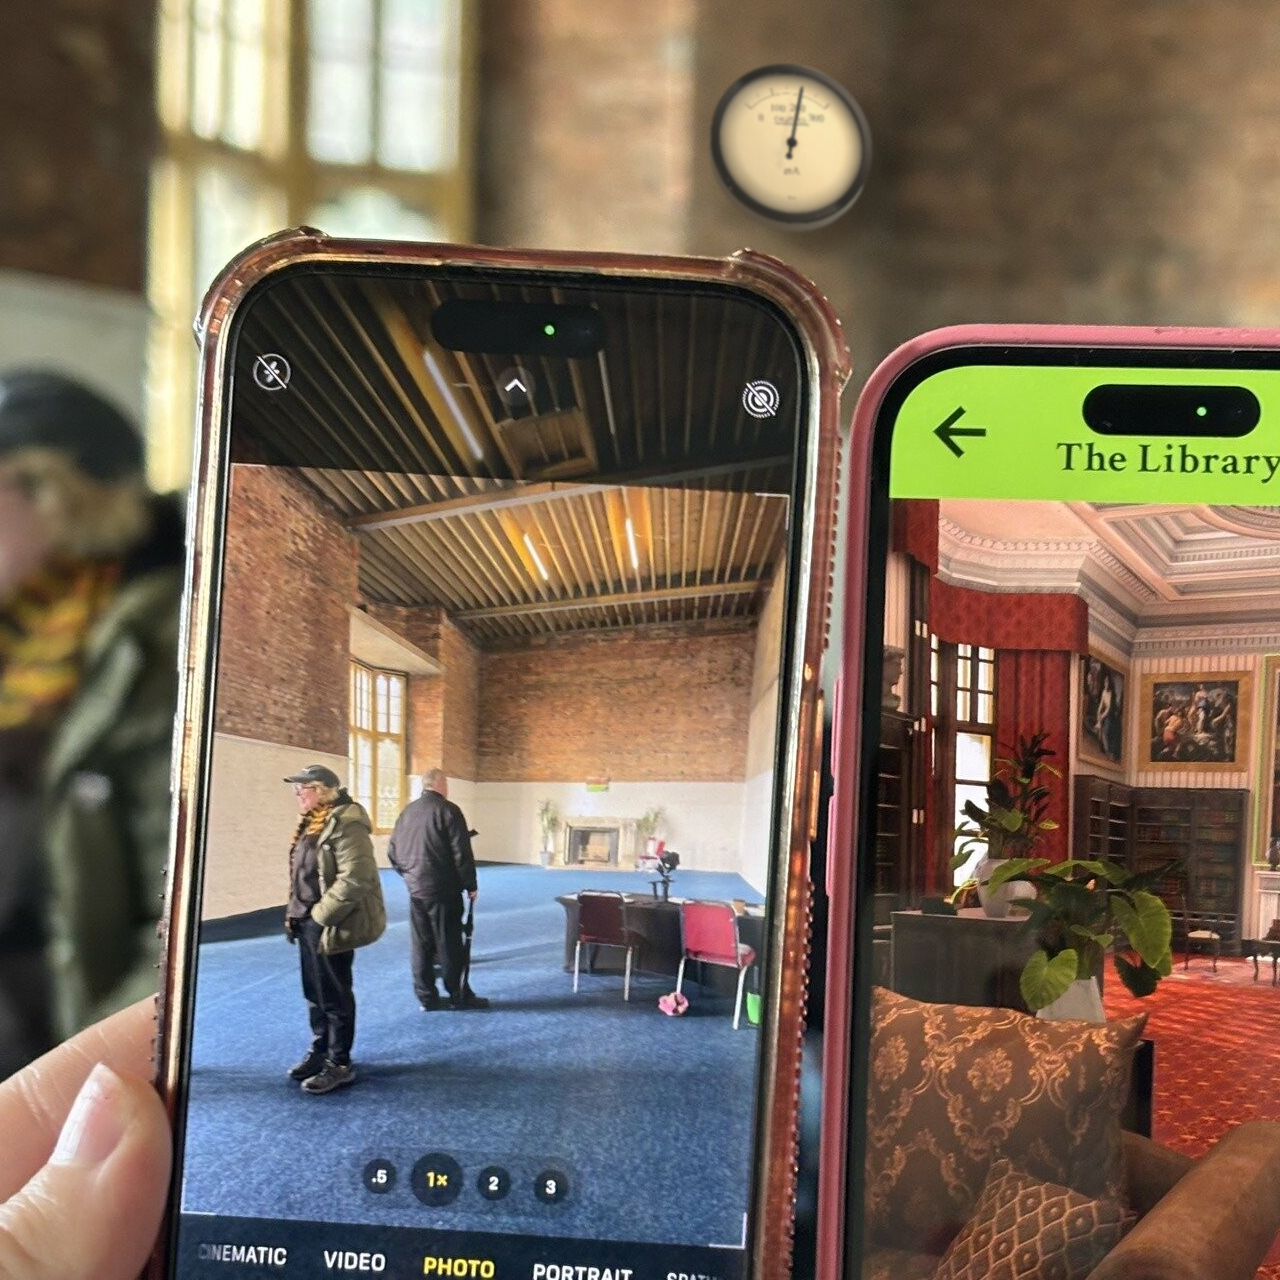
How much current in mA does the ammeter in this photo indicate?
200 mA
